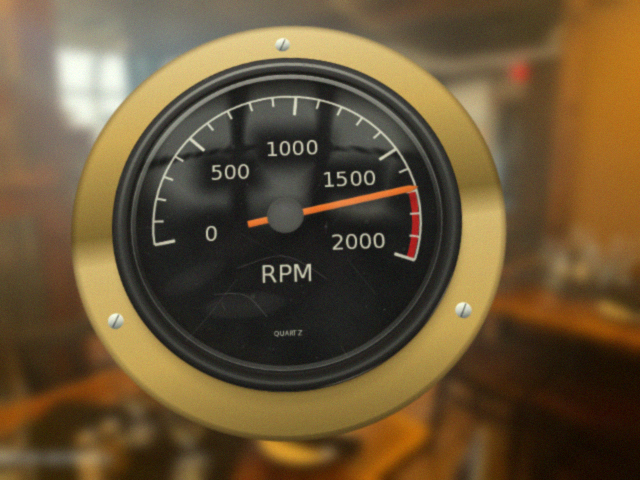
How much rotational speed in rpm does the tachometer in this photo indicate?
1700 rpm
